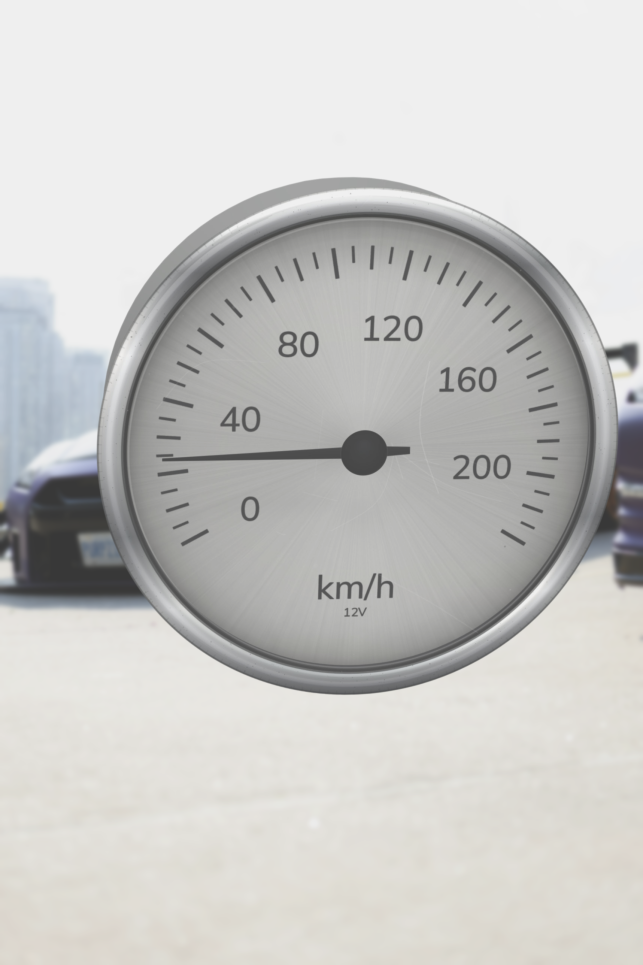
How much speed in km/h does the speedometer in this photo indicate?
25 km/h
